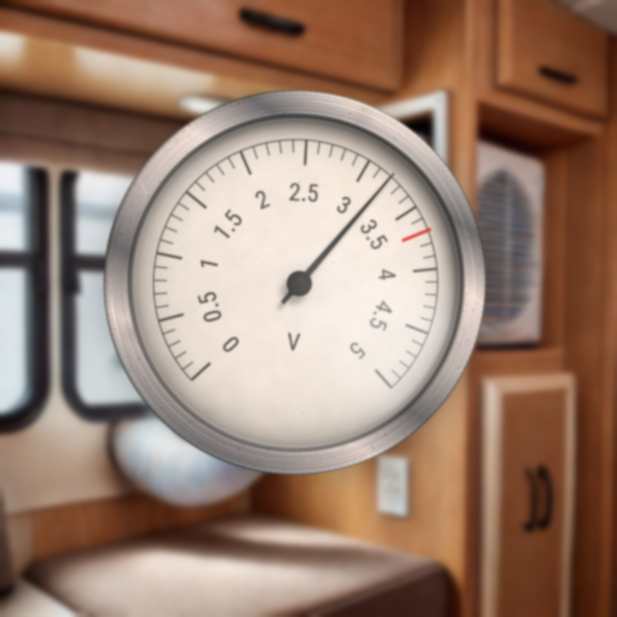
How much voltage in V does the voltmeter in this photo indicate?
3.2 V
